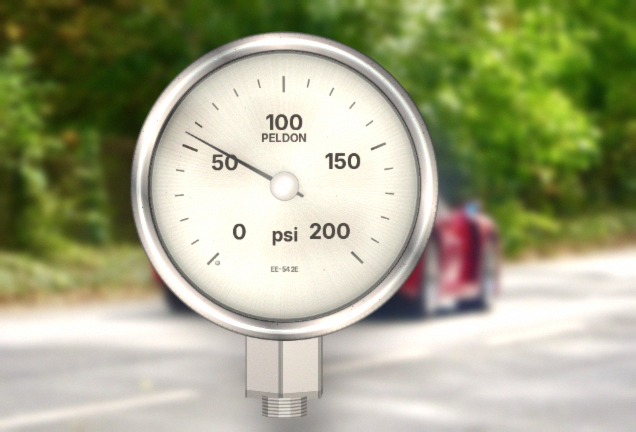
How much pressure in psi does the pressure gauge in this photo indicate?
55 psi
